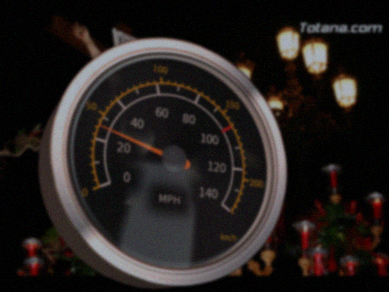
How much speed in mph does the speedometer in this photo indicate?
25 mph
